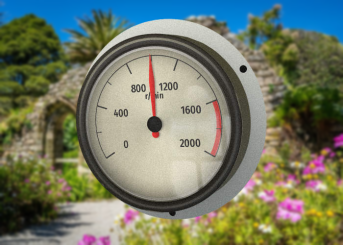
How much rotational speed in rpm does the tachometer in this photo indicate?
1000 rpm
